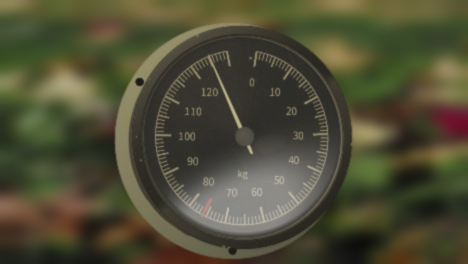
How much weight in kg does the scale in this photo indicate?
125 kg
